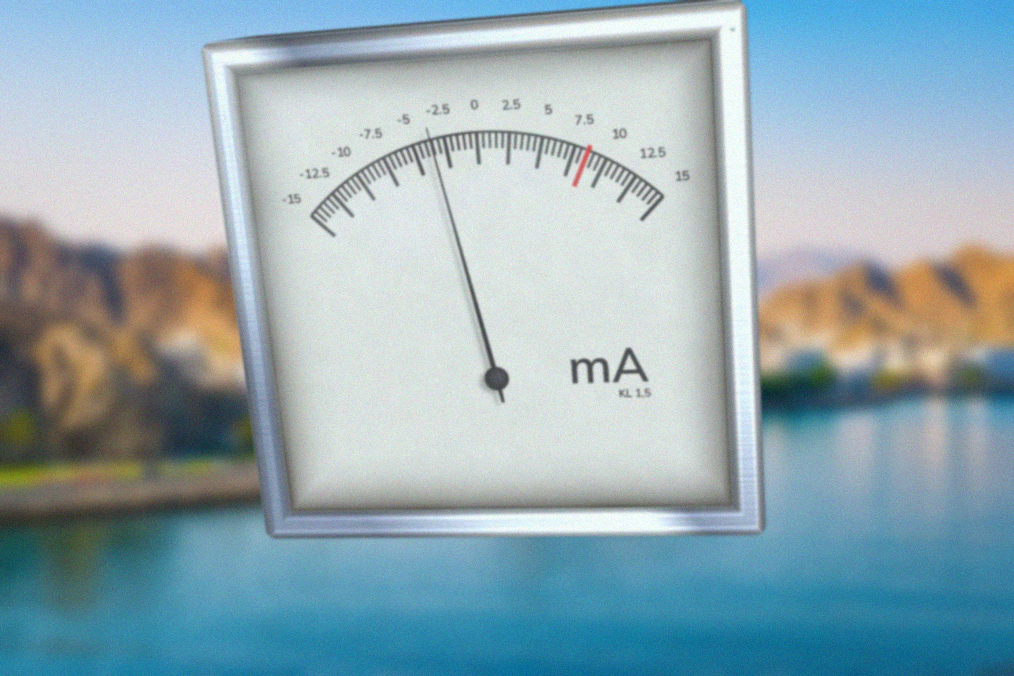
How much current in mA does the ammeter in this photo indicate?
-3.5 mA
